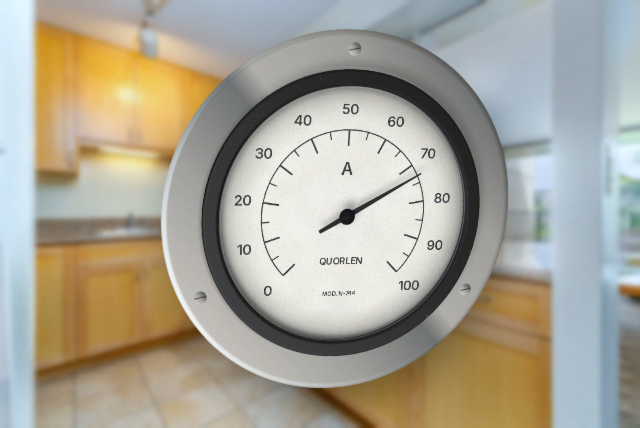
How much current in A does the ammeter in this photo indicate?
72.5 A
